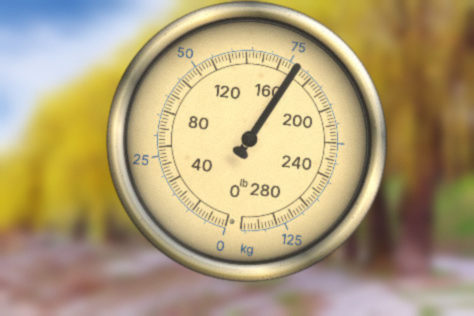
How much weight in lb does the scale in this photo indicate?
170 lb
